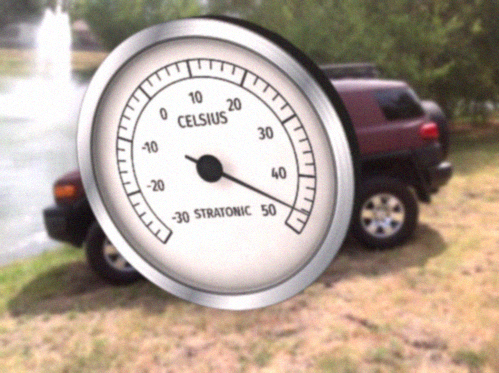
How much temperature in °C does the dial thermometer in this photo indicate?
46 °C
